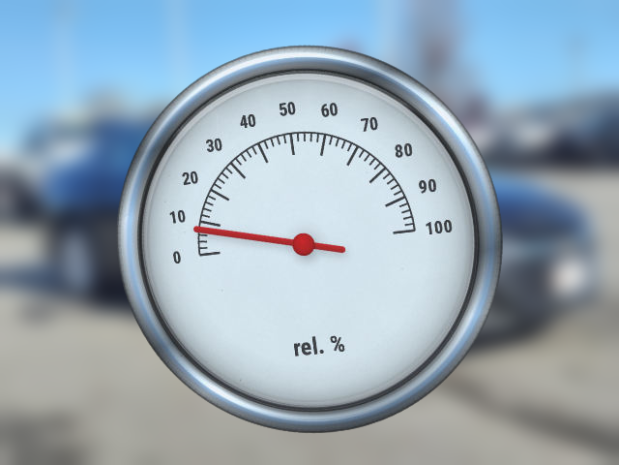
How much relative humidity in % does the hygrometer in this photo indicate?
8 %
